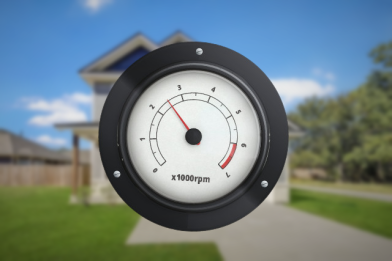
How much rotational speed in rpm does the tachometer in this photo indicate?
2500 rpm
